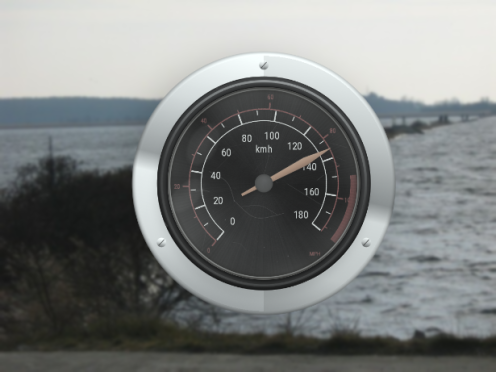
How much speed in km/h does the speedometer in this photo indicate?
135 km/h
